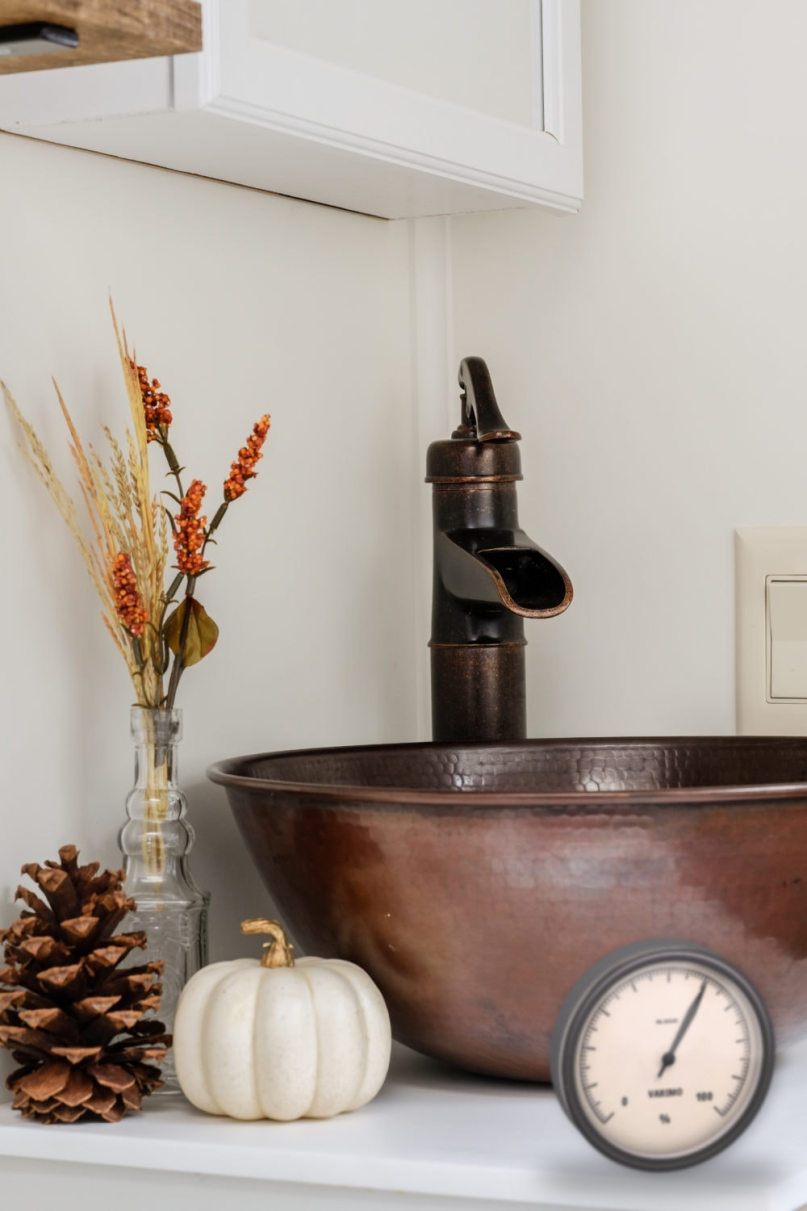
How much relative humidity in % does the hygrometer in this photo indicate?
60 %
